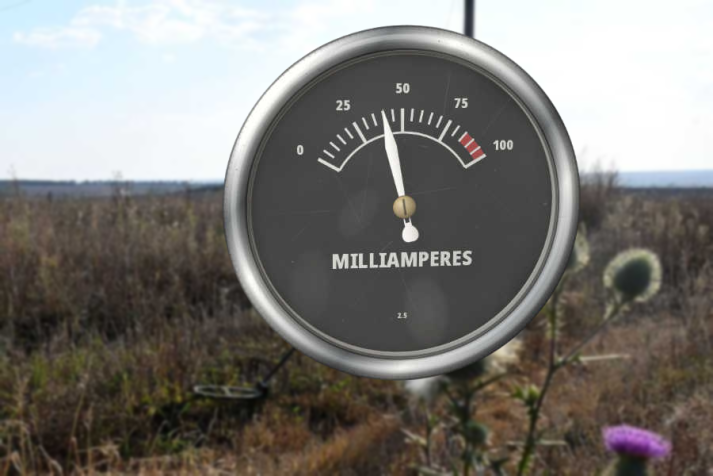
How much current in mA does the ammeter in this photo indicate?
40 mA
